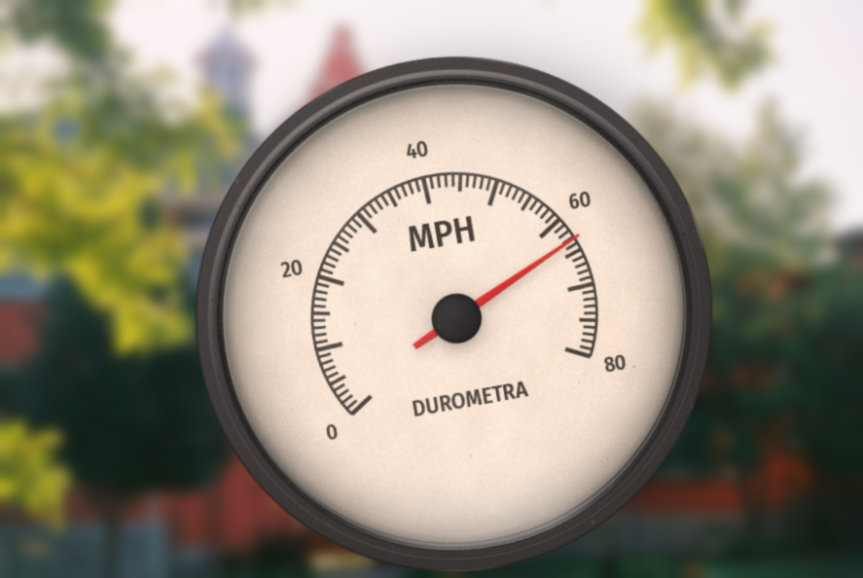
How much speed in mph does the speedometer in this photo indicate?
63 mph
